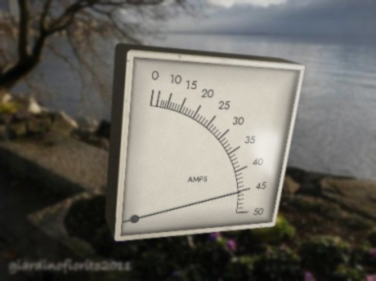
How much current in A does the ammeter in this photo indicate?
45 A
